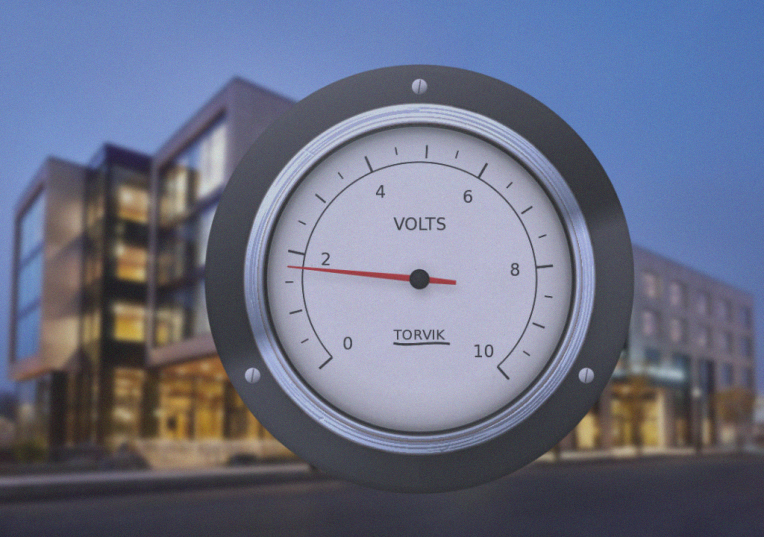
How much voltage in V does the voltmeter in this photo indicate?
1.75 V
